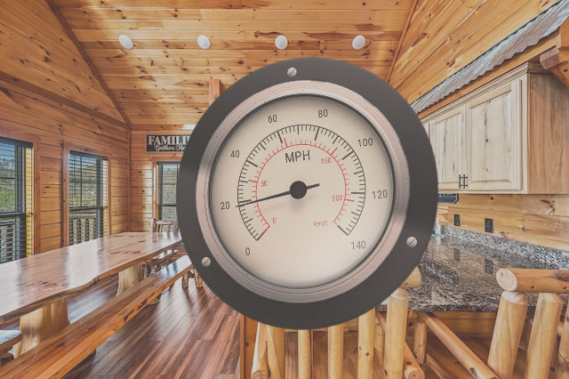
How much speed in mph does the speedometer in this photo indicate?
18 mph
